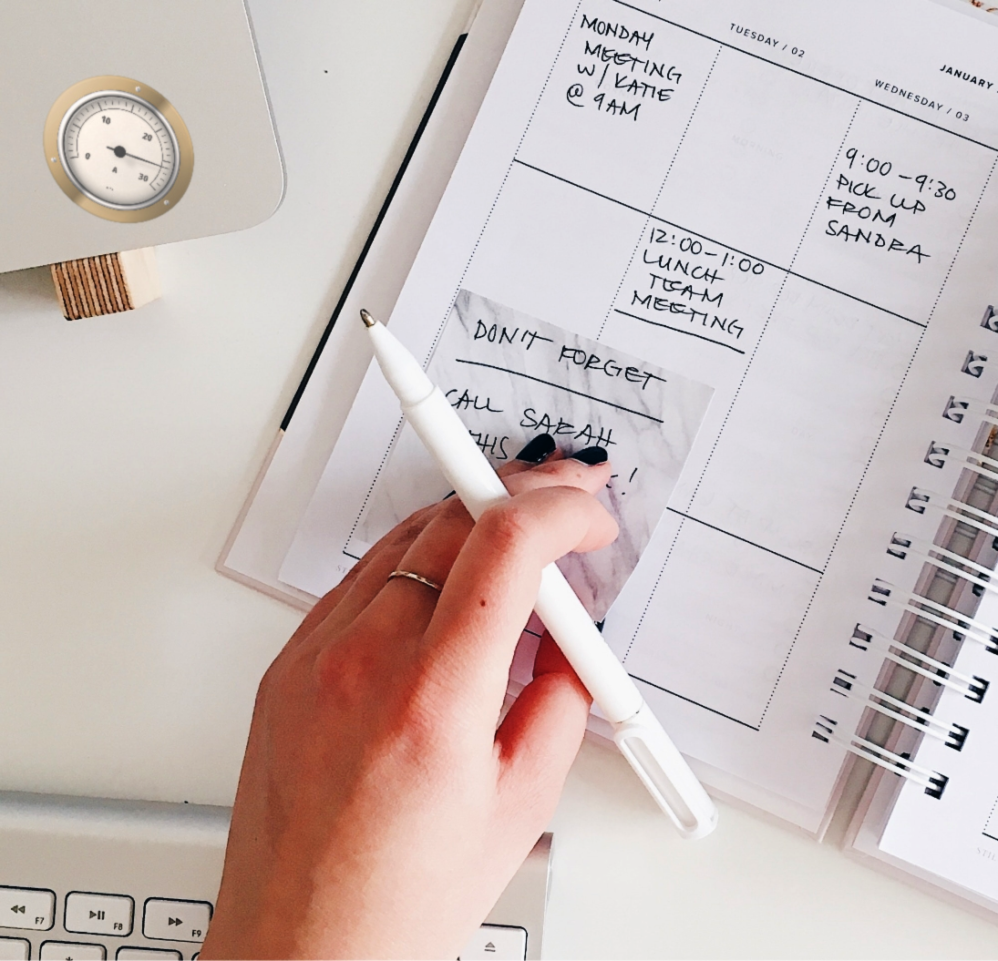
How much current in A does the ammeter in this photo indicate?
26 A
